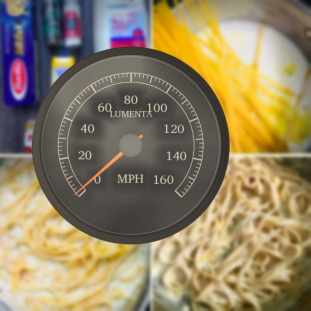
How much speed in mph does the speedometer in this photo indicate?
2 mph
